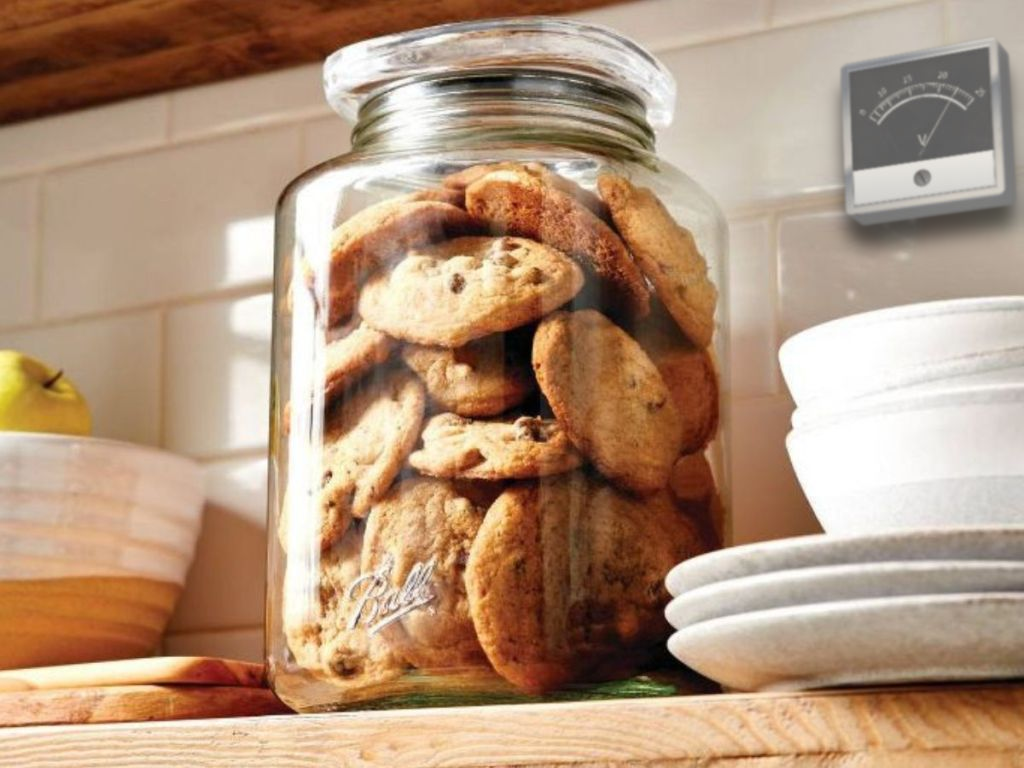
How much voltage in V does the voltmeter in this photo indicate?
22.5 V
